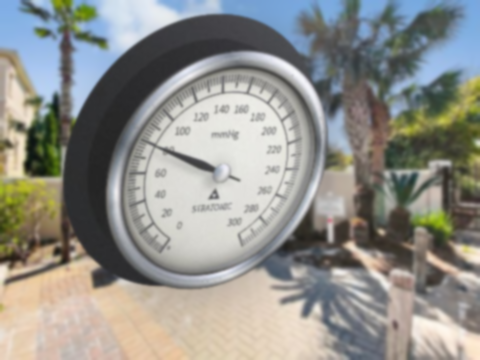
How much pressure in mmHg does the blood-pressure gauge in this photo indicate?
80 mmHg
